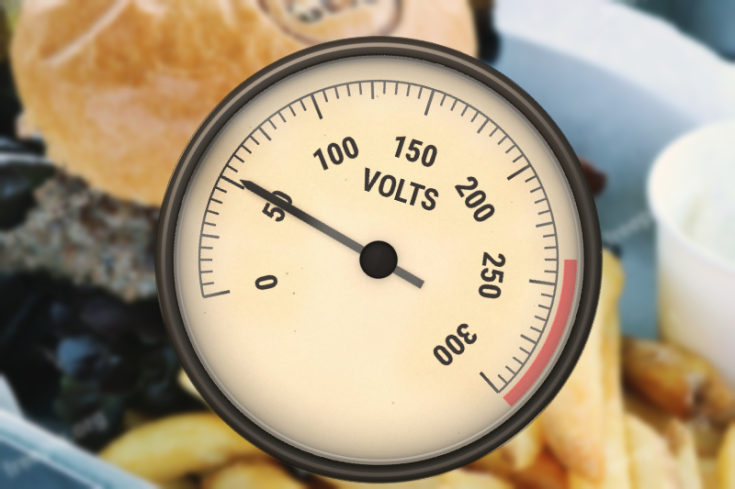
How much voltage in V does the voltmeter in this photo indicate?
52.5 V
